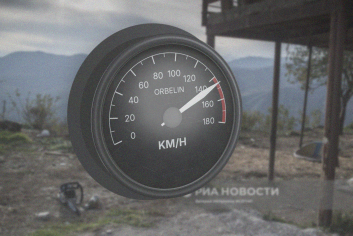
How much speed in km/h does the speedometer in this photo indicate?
145 km/h
